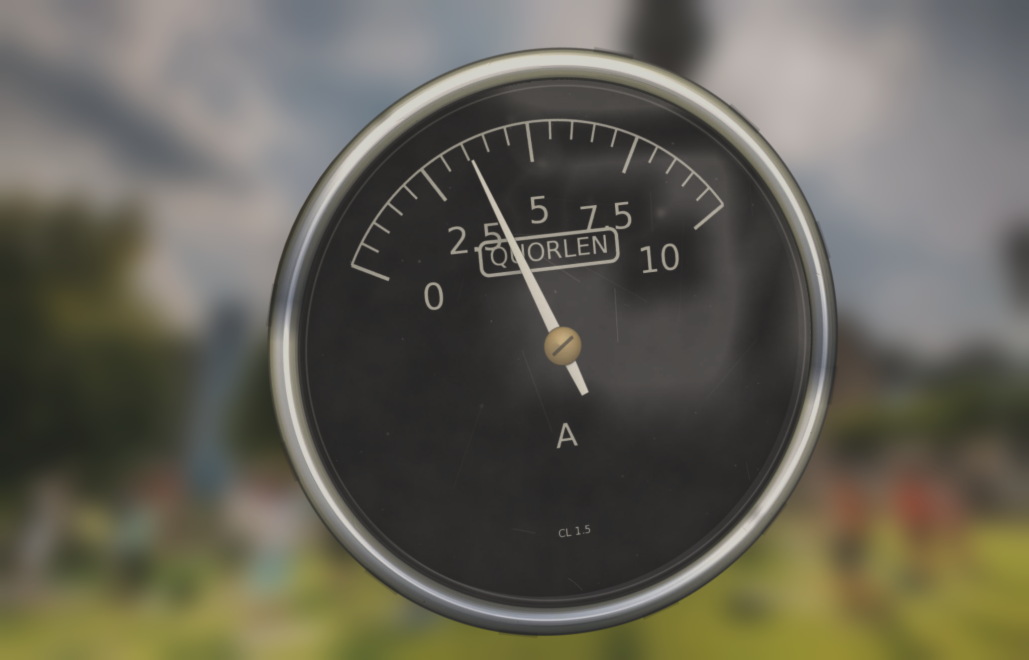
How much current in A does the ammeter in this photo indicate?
3.5 A
